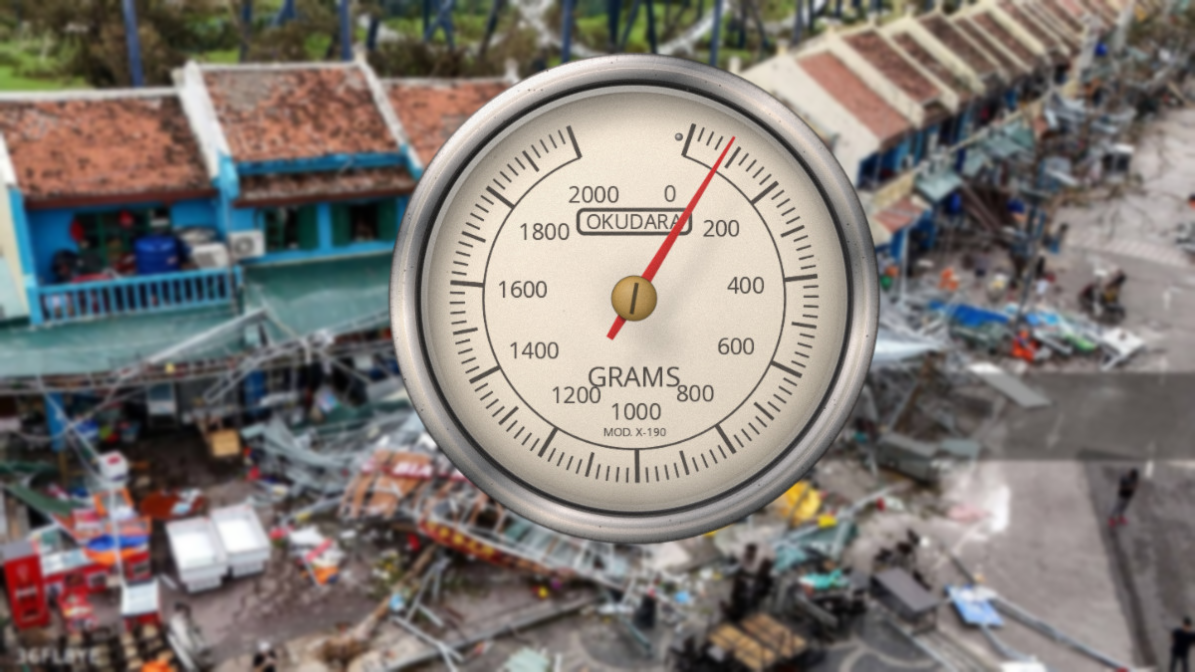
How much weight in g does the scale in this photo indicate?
80 g
